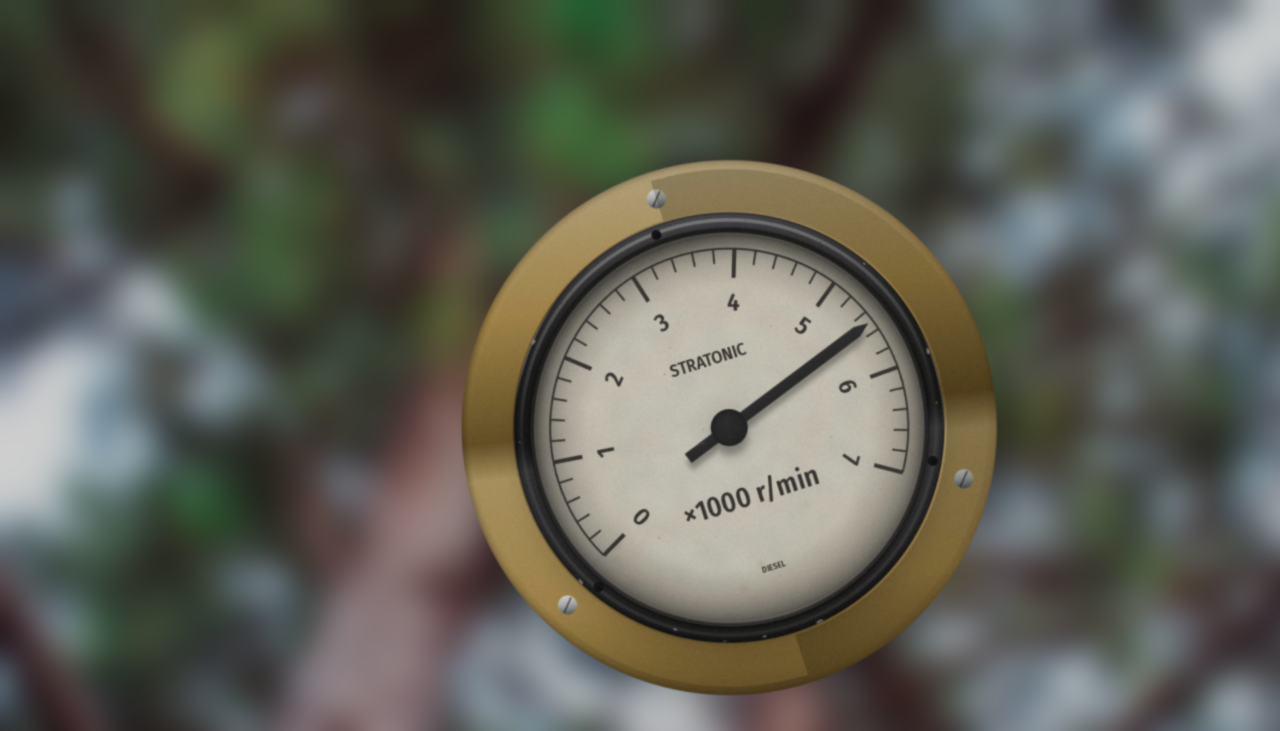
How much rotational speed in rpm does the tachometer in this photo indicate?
5500 rpm
